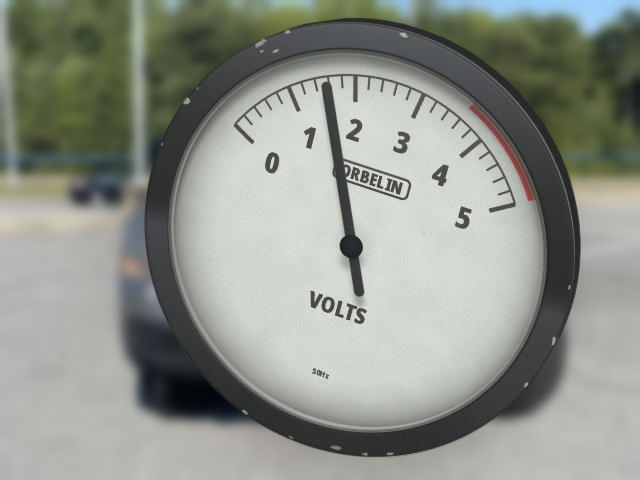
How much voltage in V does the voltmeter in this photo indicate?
1.6 V
